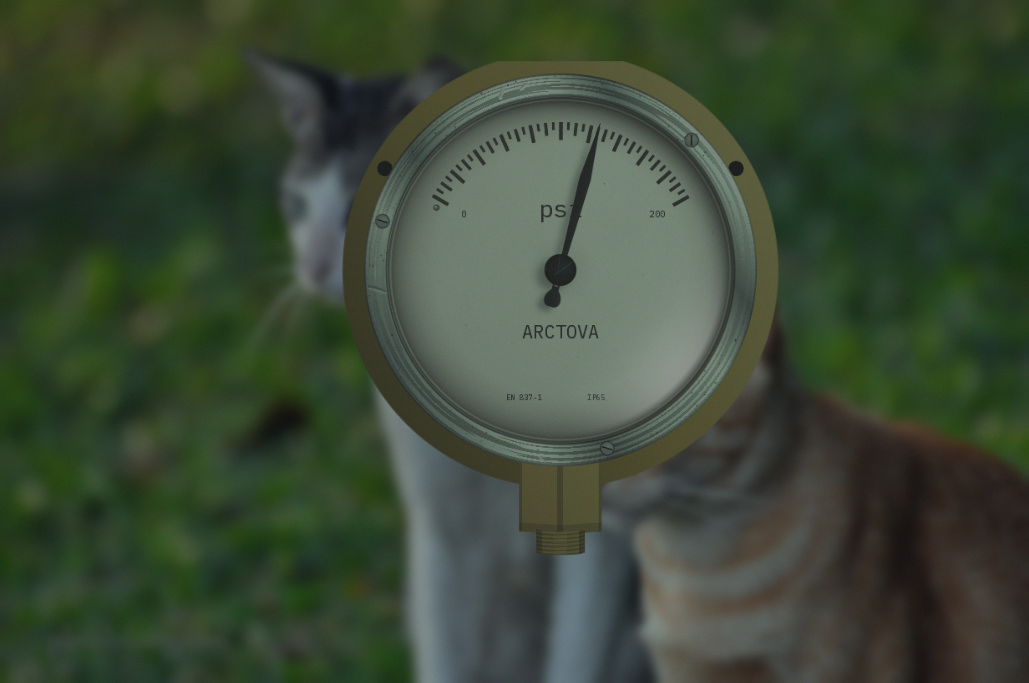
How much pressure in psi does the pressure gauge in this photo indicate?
125 psi
